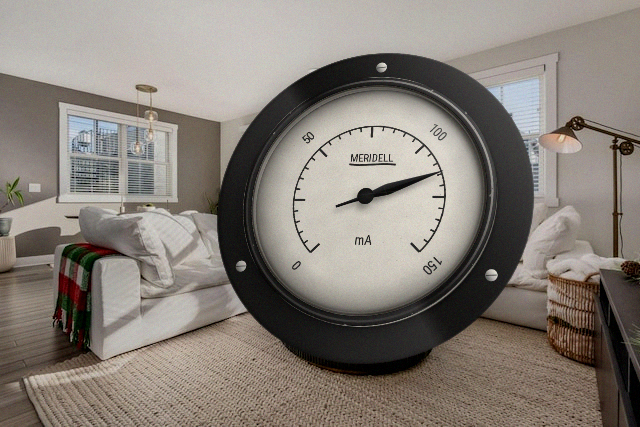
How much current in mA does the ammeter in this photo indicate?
115 mA
